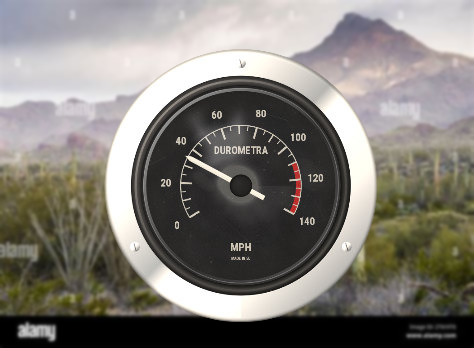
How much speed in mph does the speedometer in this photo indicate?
35 mph
